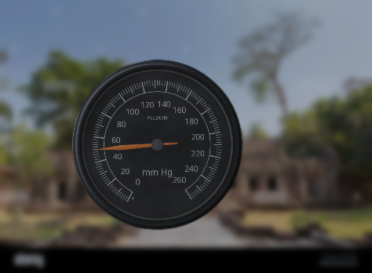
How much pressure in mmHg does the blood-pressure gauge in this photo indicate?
50 mmHg
